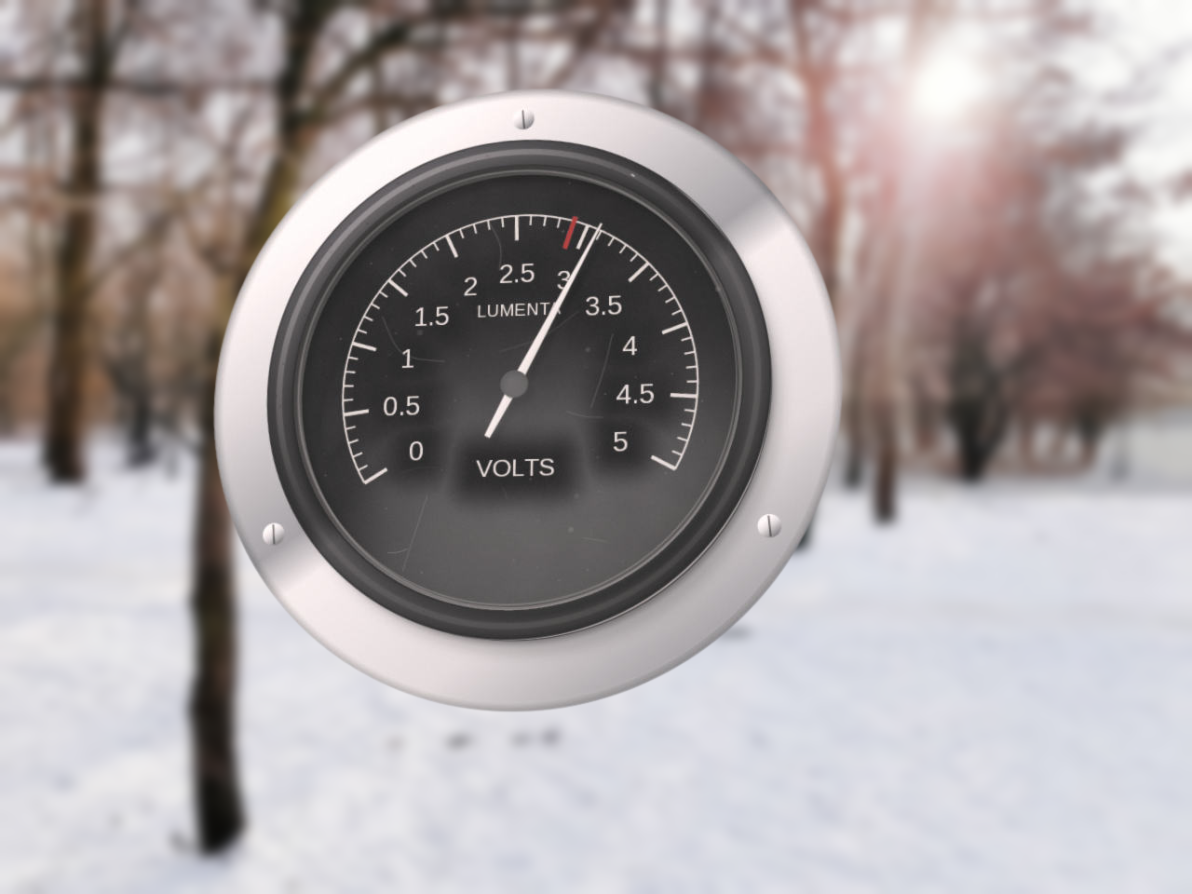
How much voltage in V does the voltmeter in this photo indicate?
3.1 V
